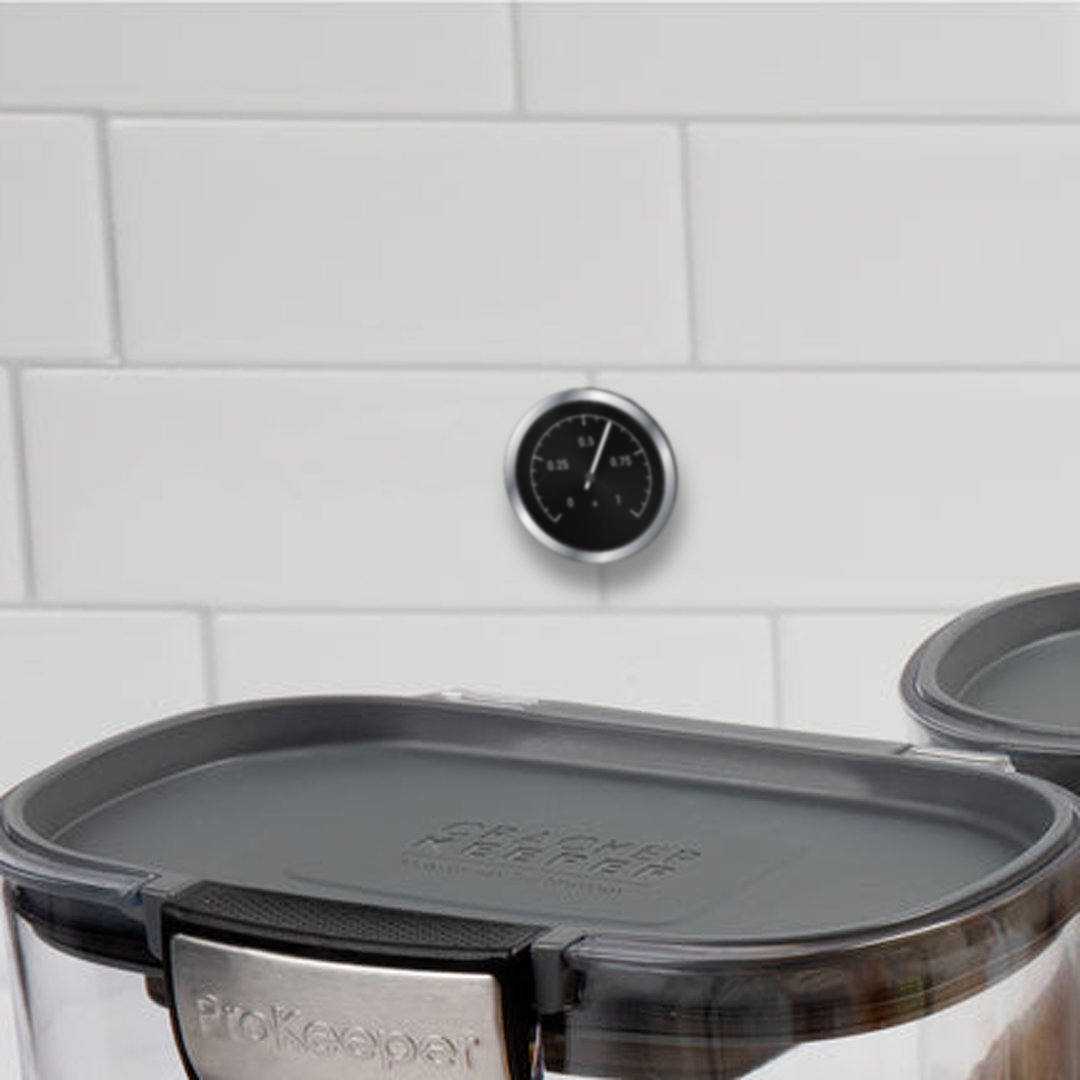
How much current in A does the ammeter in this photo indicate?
0.6 A
